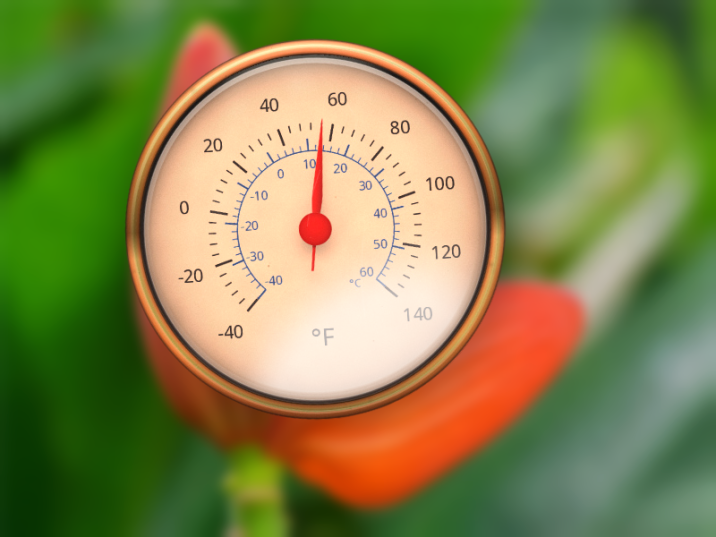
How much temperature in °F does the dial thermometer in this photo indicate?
56 °F
